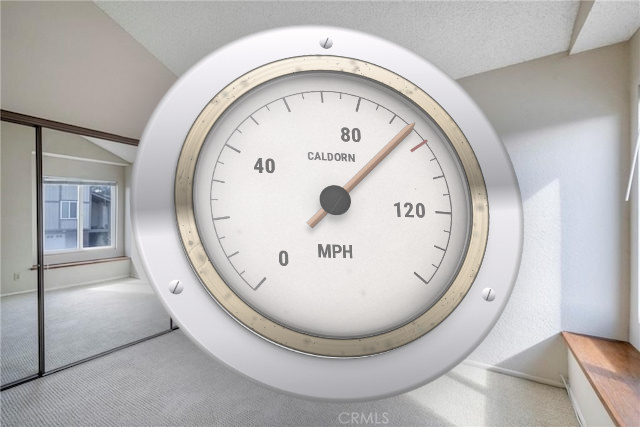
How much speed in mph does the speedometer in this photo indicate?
95 mph
